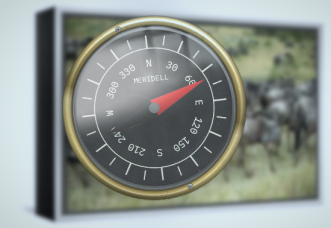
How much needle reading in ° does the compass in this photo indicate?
67.5 °
